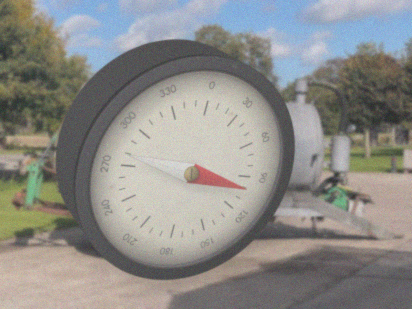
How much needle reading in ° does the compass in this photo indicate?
100 °
